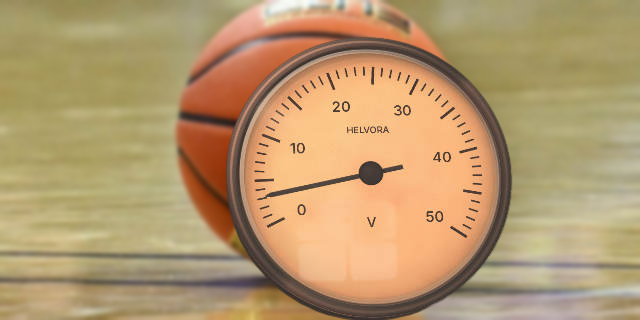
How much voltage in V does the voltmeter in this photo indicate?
3 V
